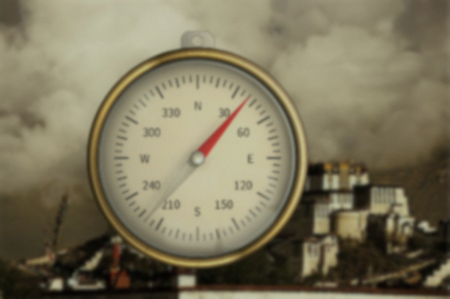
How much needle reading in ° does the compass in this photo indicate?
40 °
